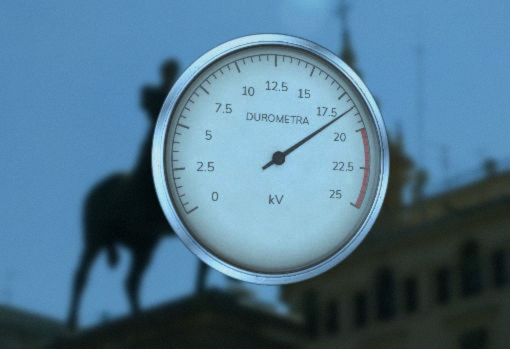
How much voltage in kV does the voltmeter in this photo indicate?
18.5 kV
